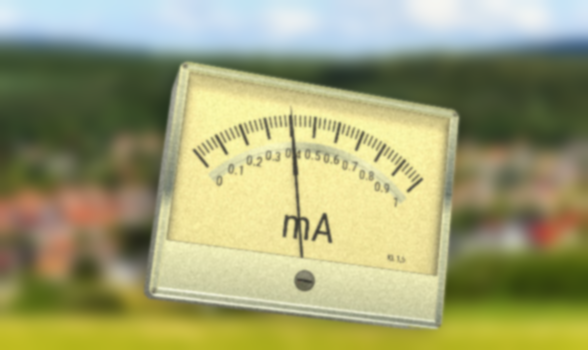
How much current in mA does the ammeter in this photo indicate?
0.4 mA
